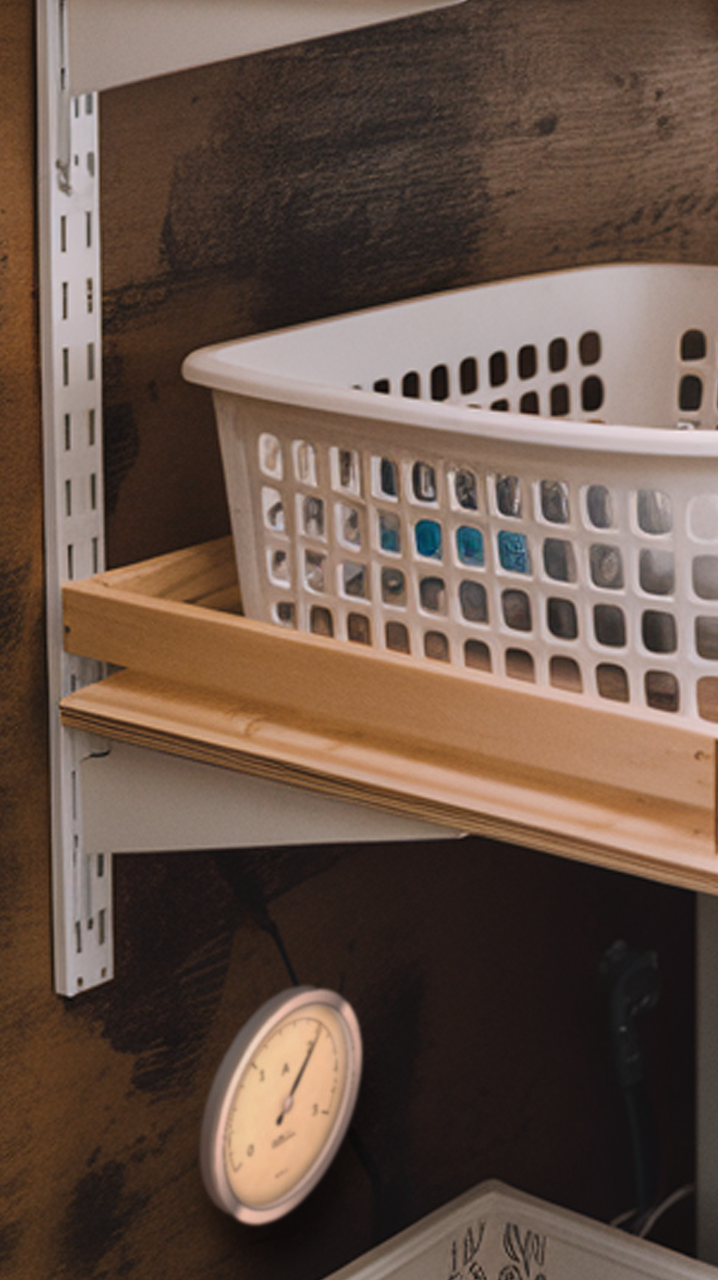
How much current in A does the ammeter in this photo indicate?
2 A
